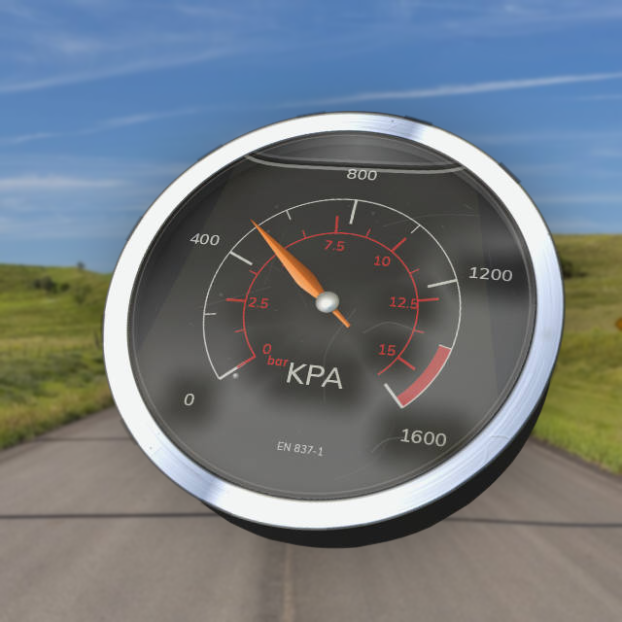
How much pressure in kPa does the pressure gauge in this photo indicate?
500 kPa
